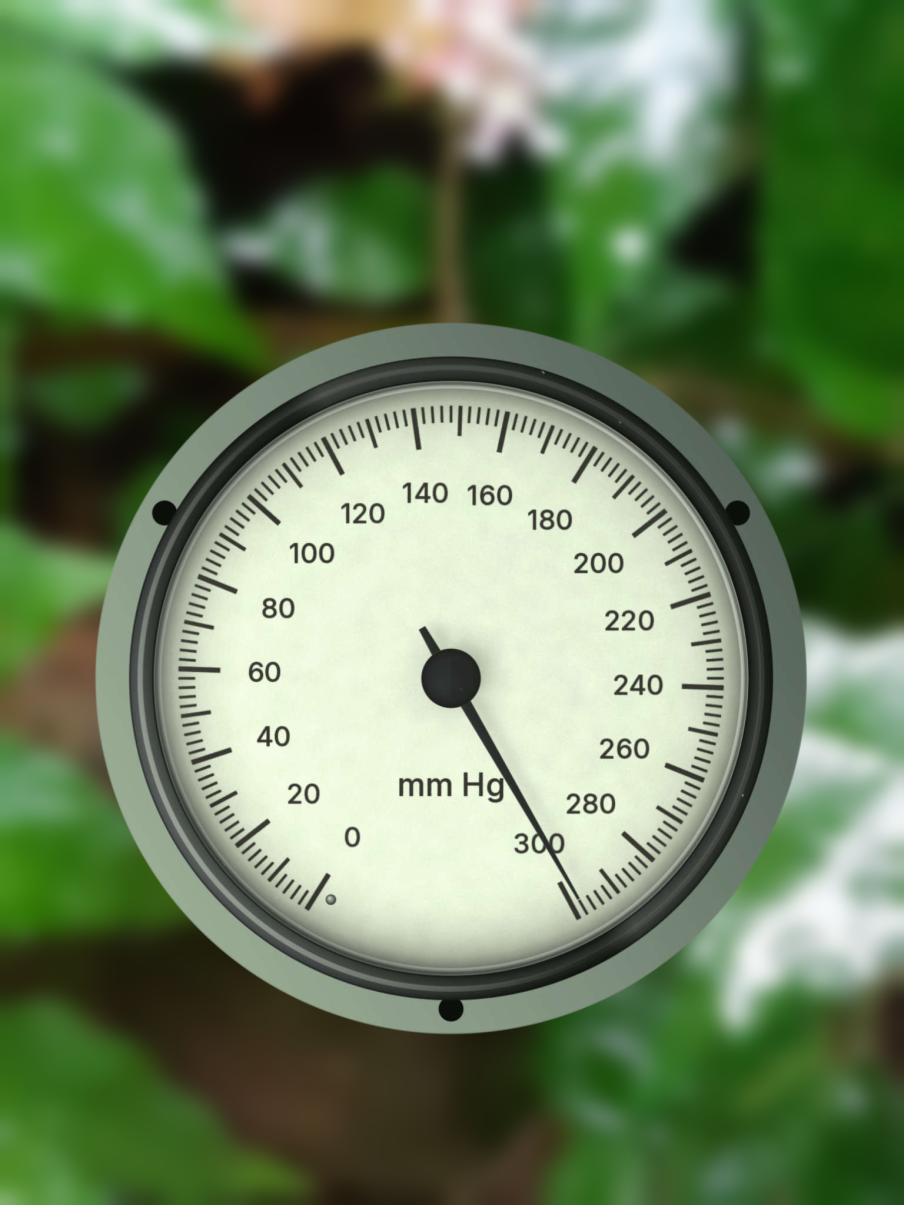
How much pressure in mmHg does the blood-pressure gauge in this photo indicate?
298 mmHg
